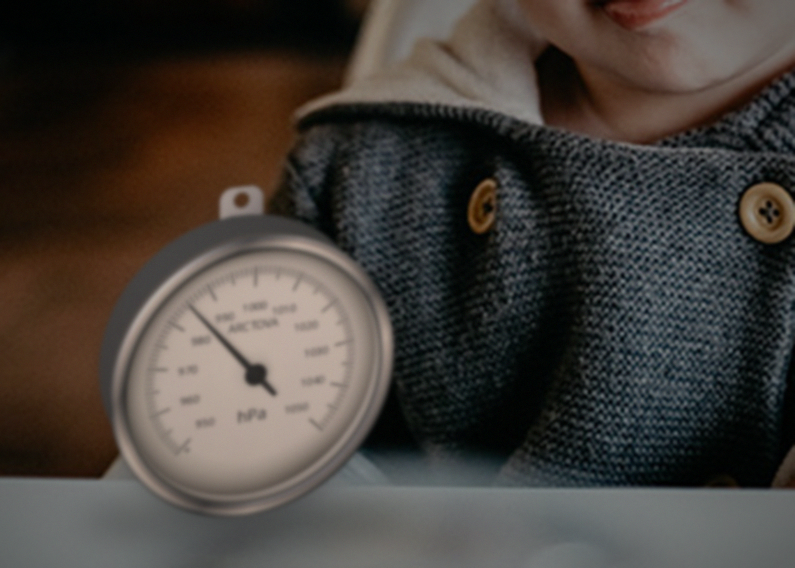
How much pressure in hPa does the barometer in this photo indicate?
985 hPa
